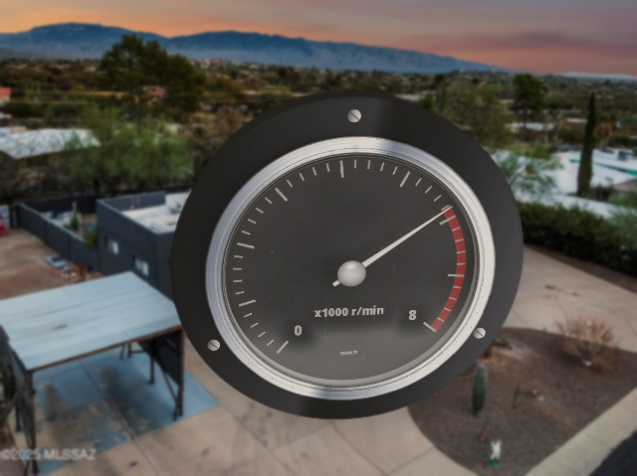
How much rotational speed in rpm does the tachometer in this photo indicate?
5800 rpm
